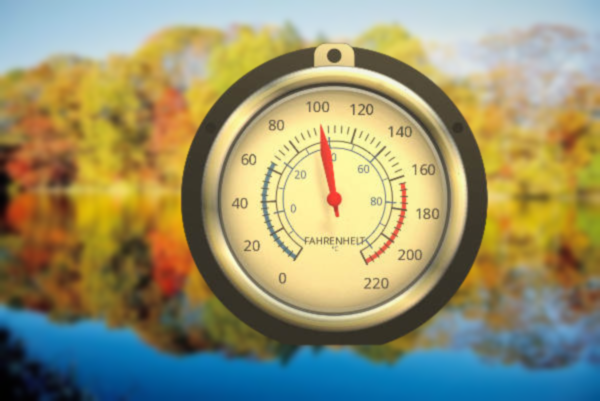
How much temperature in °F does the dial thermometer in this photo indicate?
100 °F
